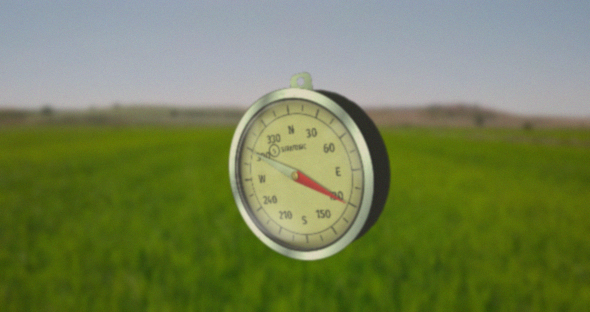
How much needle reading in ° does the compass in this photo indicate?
120 °
